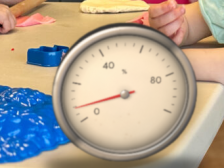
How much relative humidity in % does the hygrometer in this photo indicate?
8 %
